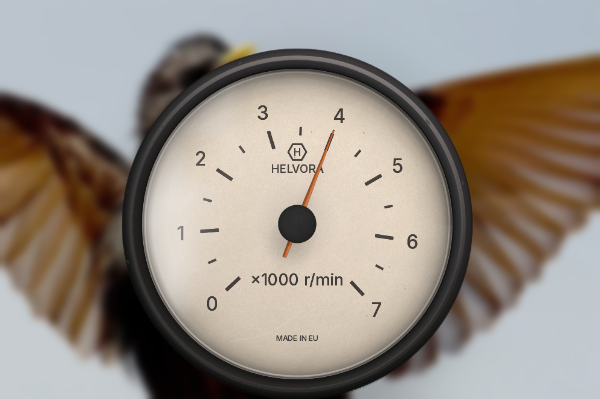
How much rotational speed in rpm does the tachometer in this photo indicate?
4000 rpm
